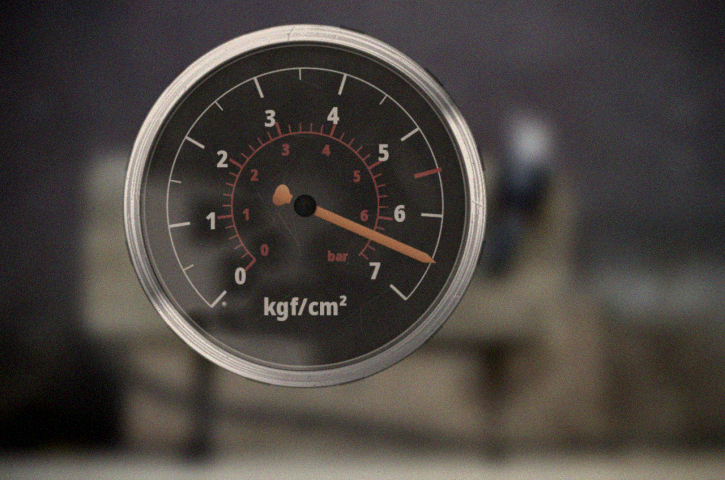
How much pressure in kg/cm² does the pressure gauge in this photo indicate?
6.5 kg/cm²
